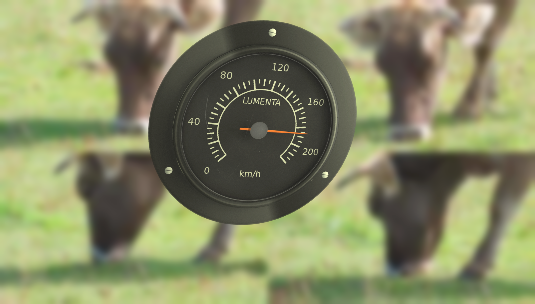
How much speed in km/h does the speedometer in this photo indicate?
185 km/h
